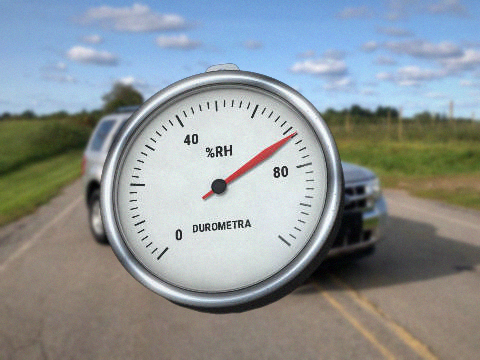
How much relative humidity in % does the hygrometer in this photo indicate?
72 %
